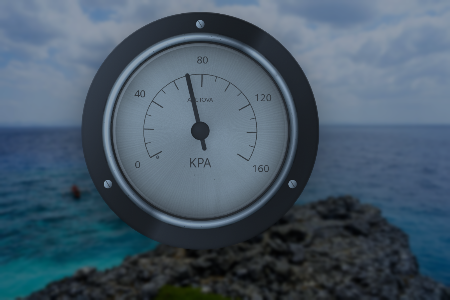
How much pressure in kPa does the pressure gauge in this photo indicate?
70 kPa
